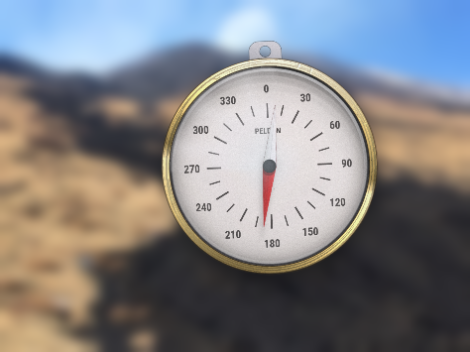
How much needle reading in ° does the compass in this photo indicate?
187.5 °
